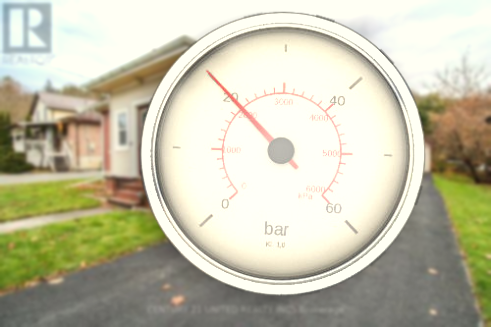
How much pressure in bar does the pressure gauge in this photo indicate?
20 bar
